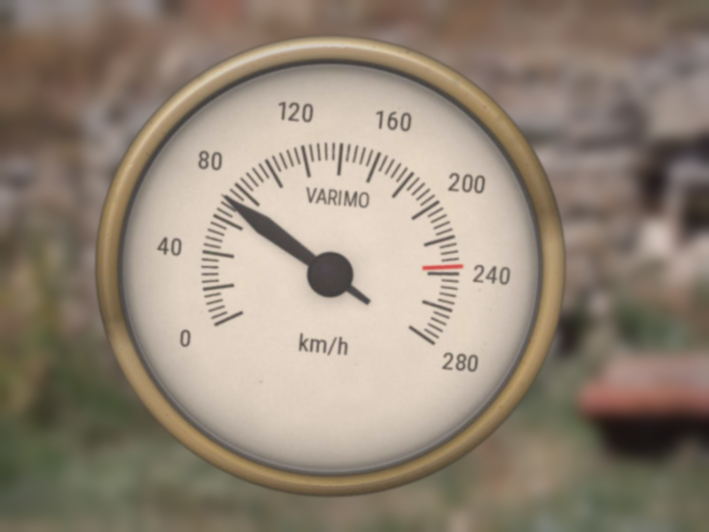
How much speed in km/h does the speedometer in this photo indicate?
72 km/h
